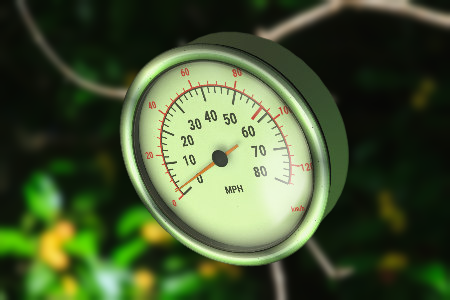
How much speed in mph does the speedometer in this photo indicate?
2 mph
